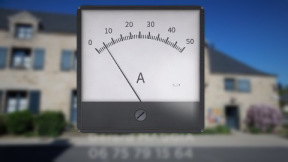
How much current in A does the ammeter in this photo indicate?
5 A
